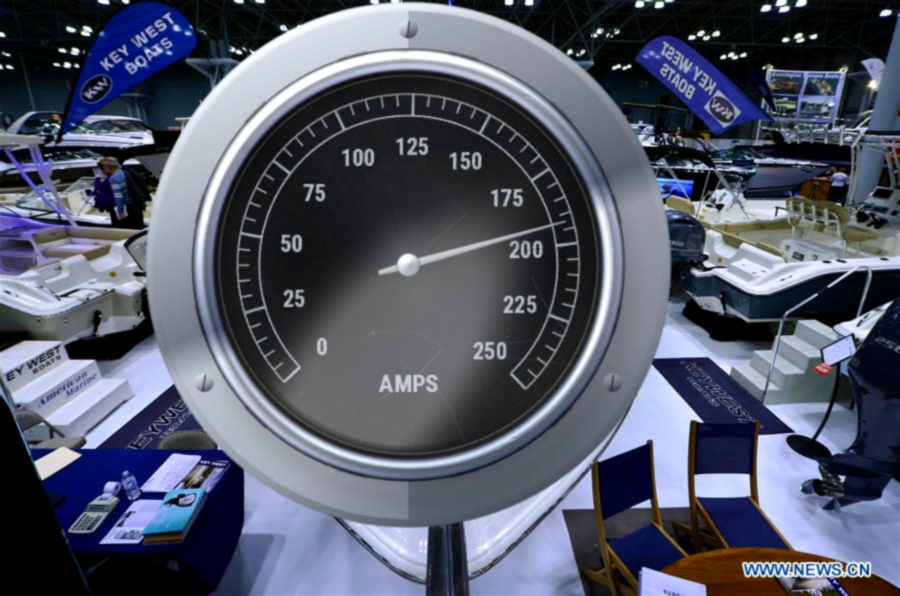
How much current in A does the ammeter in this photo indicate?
192.5 A
